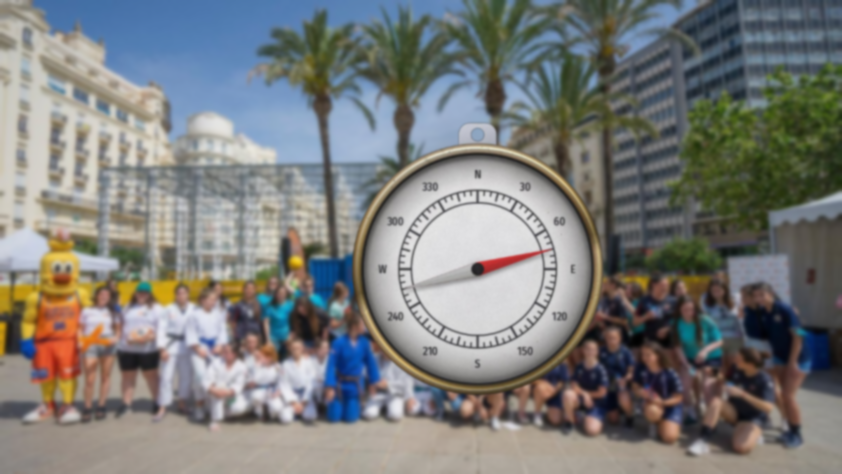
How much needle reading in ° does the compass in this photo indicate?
75 °
